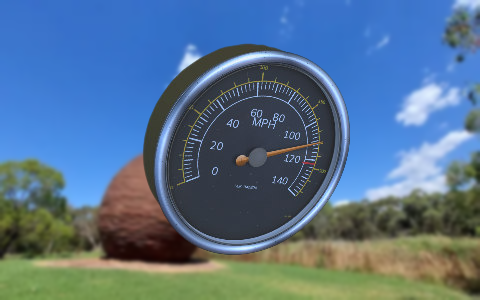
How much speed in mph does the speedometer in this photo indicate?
110 mph
